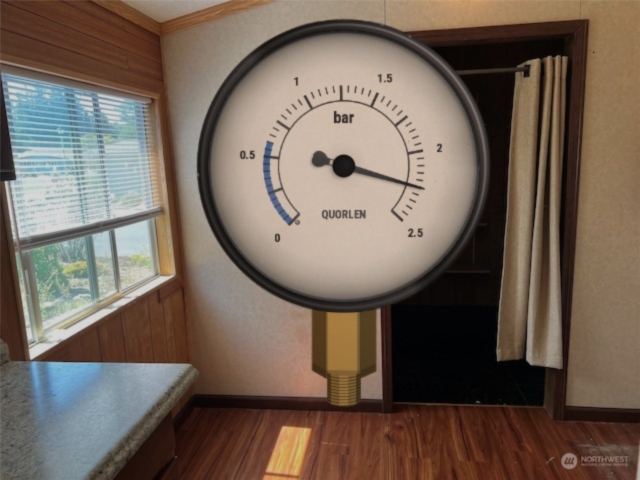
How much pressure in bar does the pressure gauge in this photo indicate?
2.25 bar
